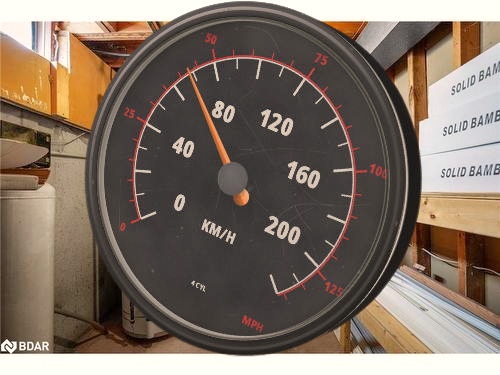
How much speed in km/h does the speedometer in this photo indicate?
70 km/h
